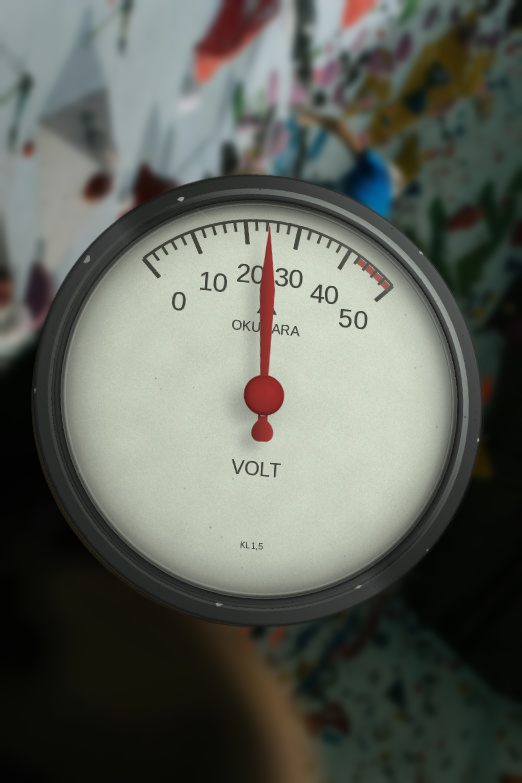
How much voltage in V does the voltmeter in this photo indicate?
24 V
